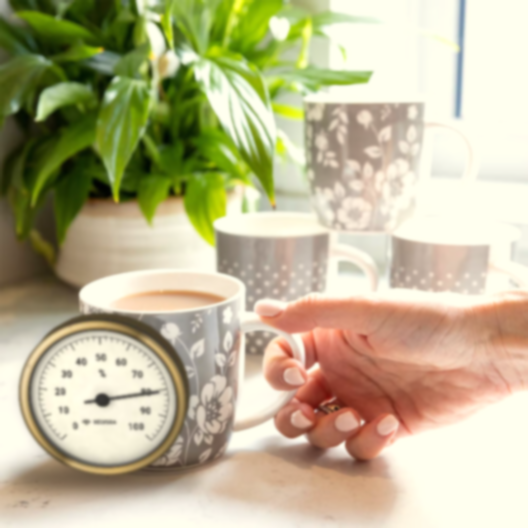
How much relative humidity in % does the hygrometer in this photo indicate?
80 %
